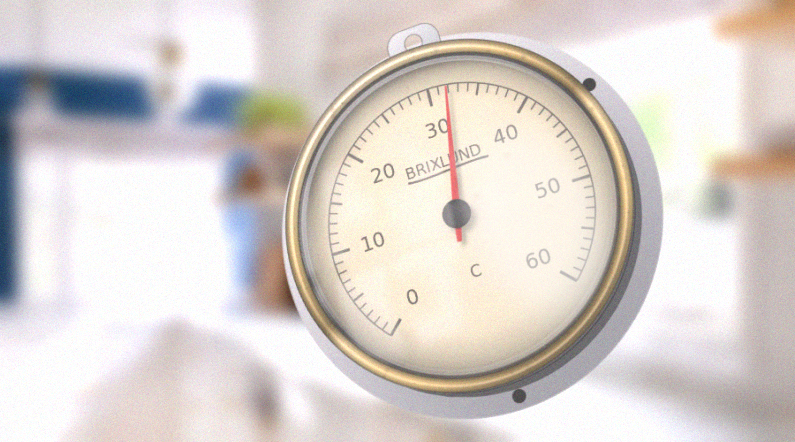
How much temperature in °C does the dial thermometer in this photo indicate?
32 °C
